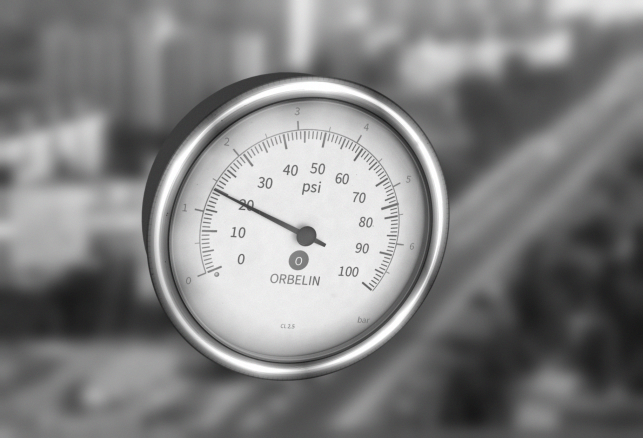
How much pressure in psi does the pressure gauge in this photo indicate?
20 psi
